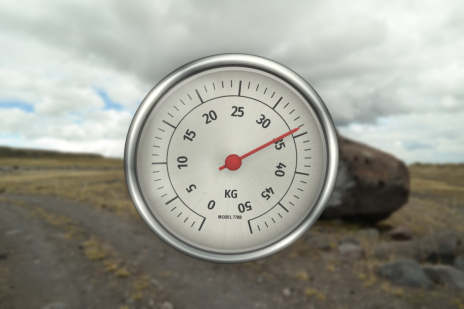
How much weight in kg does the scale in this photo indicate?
34 kg
